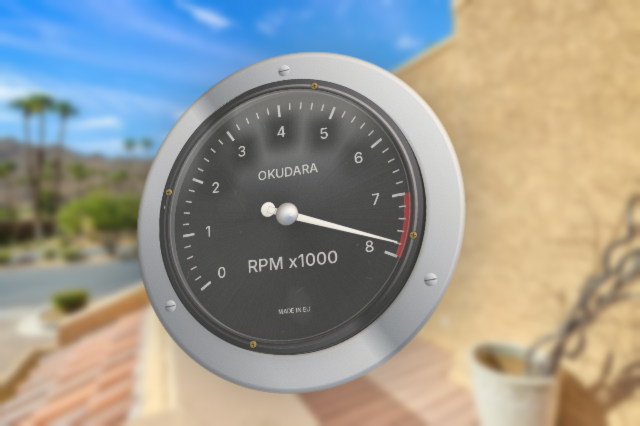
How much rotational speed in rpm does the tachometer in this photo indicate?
7800 rpm
